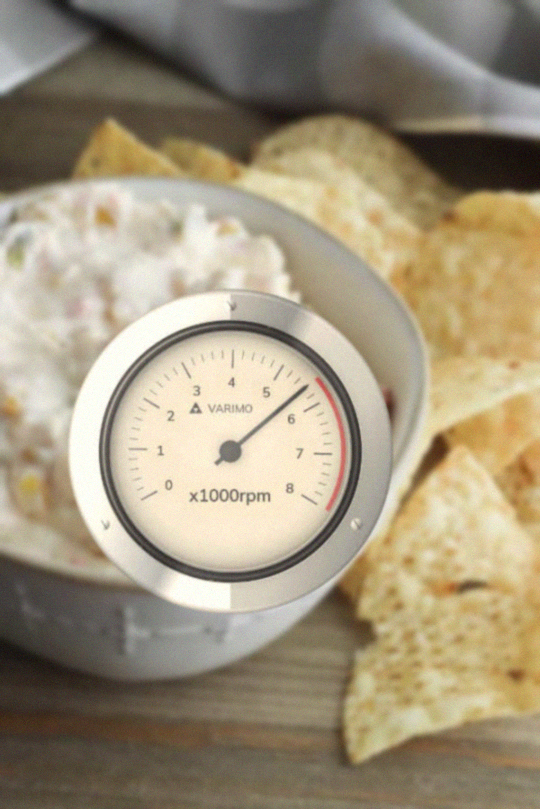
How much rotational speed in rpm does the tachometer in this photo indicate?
5600 rpm
